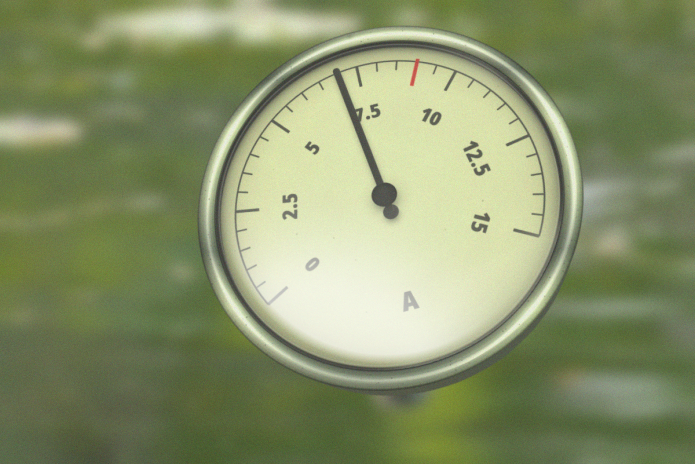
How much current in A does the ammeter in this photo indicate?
7 A
